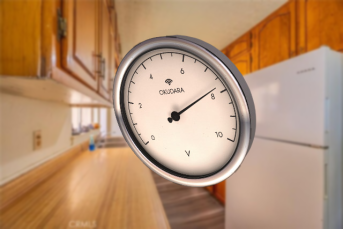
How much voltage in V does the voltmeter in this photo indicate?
7.75 V
